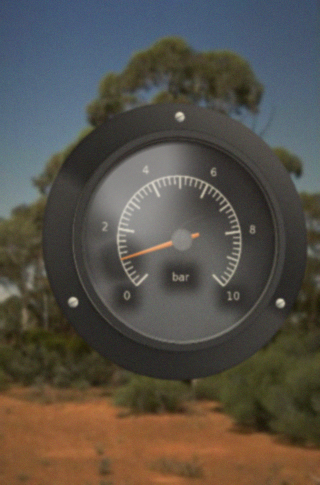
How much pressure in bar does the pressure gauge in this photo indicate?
1 bar
